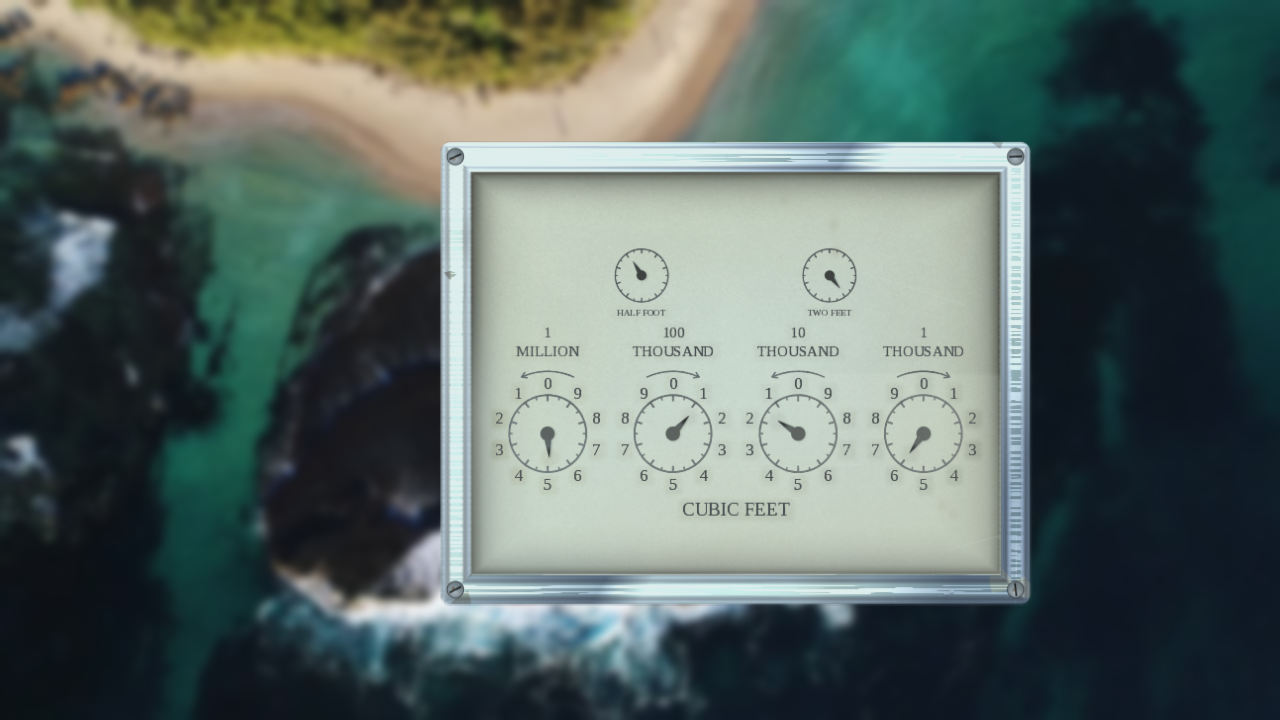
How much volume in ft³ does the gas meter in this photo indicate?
511600 ft³
